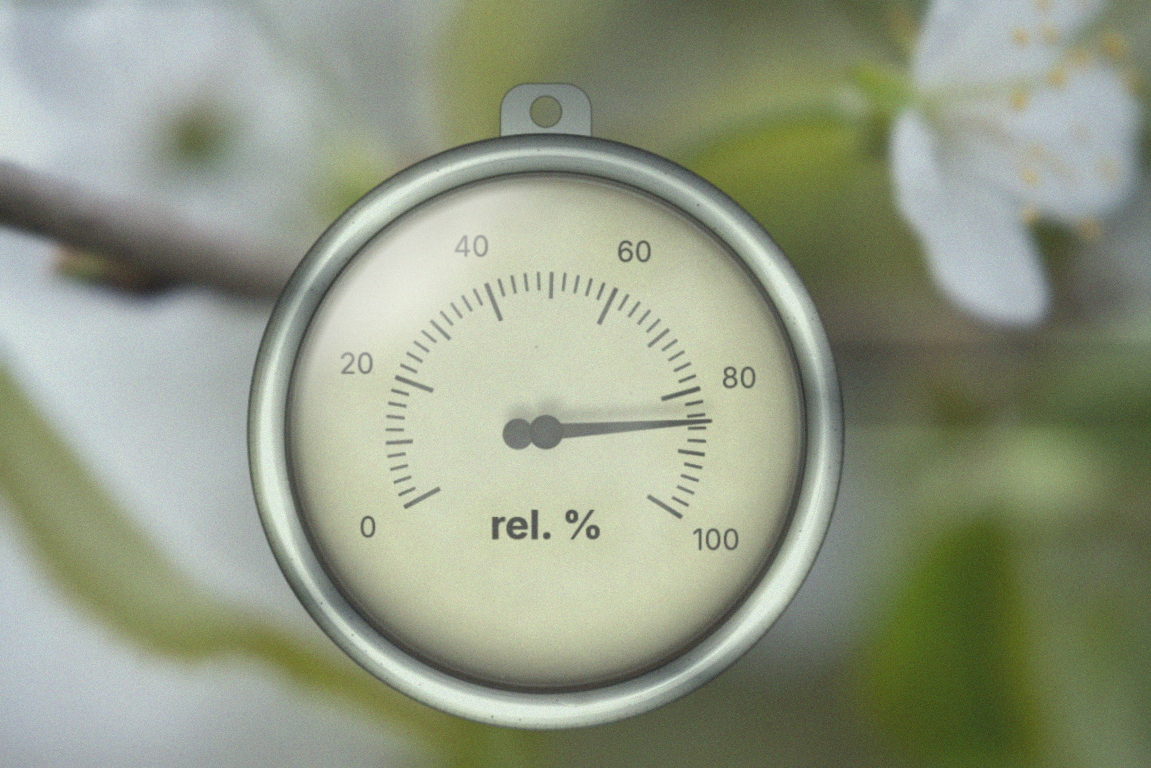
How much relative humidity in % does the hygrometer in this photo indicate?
85 %
